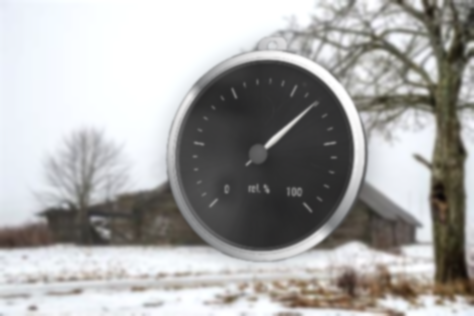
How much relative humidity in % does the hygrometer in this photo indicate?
68 %
